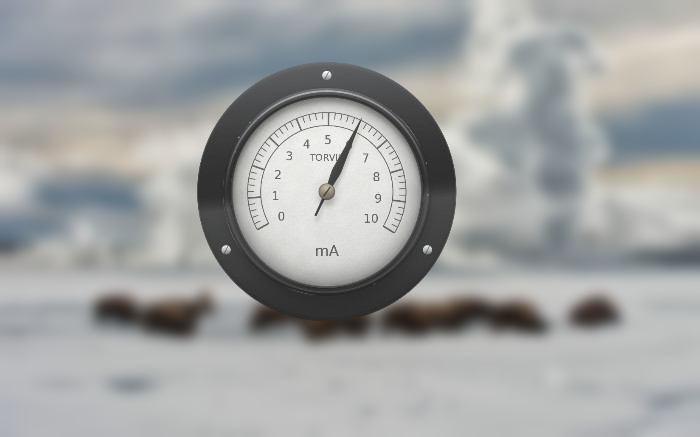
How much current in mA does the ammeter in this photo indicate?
6 mA
